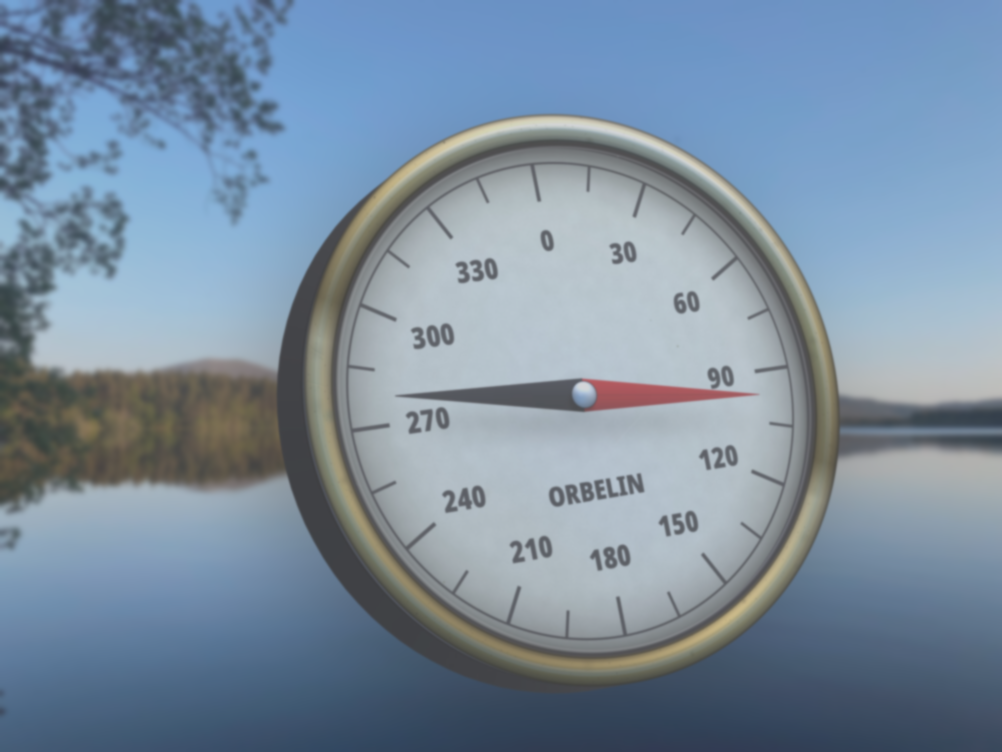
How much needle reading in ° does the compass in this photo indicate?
97.5 °
